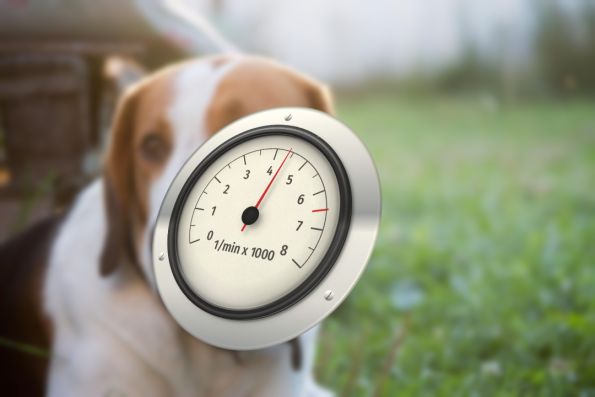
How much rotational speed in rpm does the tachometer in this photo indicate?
4500 rpm
